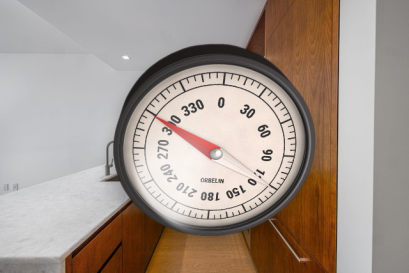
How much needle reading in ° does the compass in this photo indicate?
300 °
